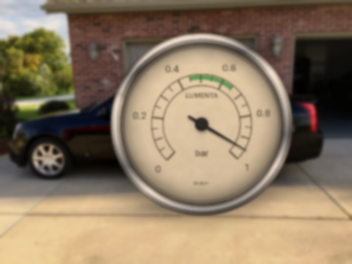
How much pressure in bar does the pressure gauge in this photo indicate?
0.95 bar
